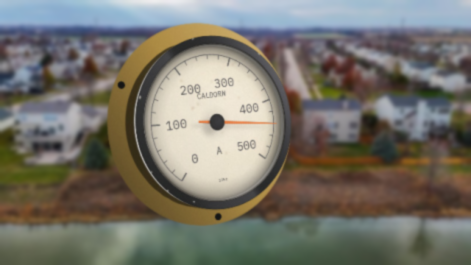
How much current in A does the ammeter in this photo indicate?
440 A
